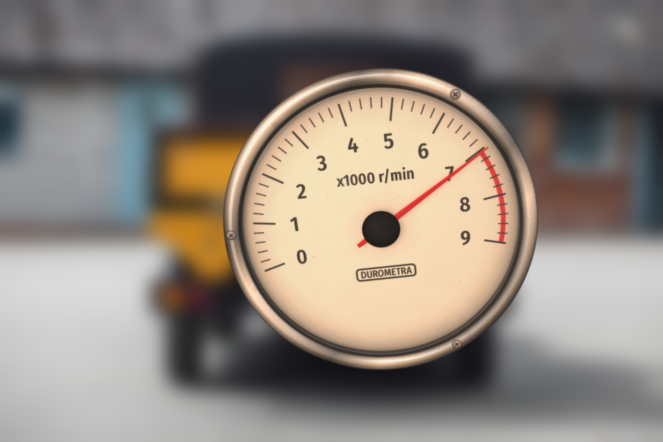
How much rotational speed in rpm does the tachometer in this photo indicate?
7000 rpm
